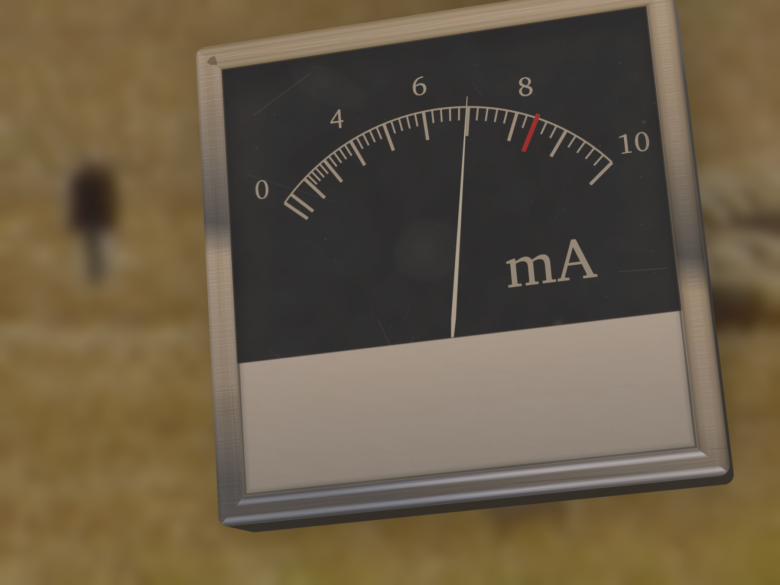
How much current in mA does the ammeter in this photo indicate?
7 mA
